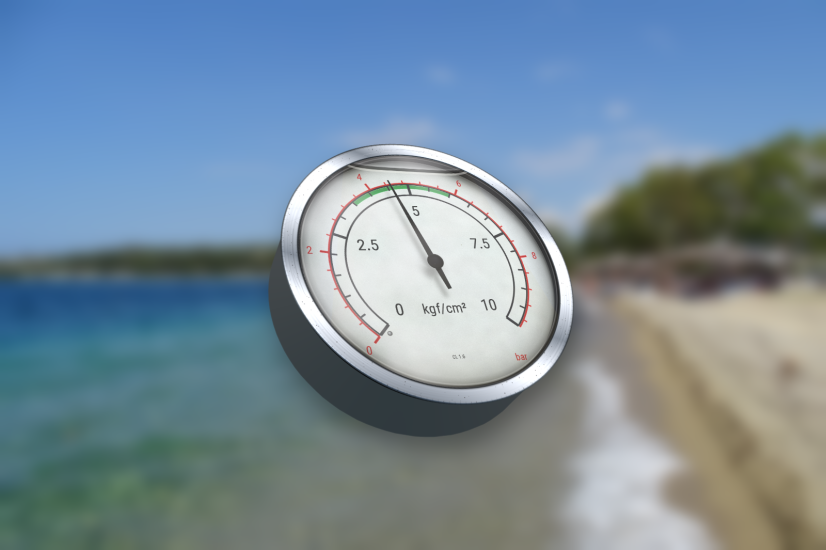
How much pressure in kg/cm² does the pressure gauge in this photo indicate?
4.5 kg/cm²
